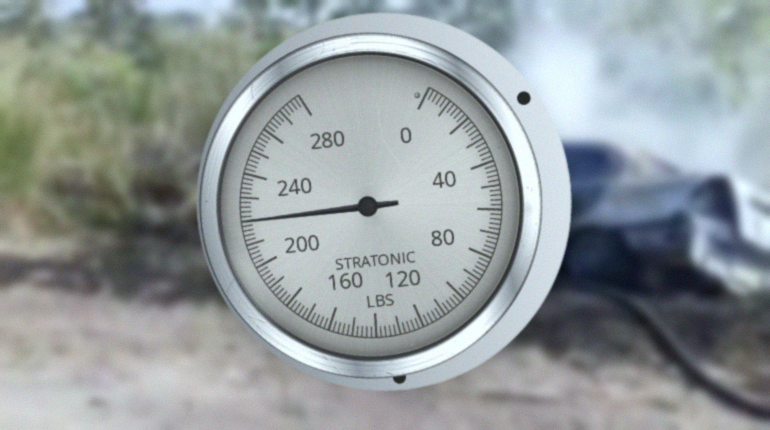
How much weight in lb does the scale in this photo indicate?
220 lb
